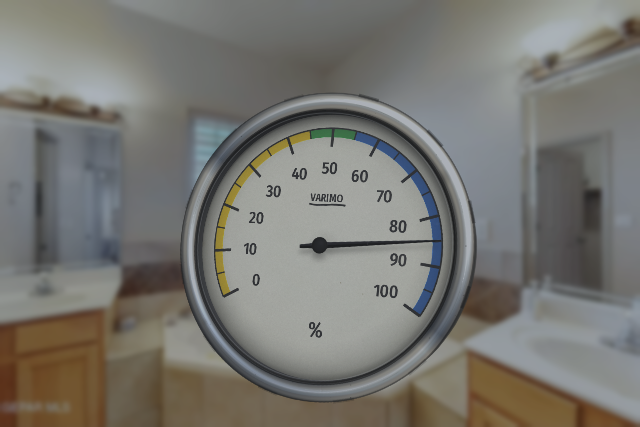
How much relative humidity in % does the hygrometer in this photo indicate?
85 %
